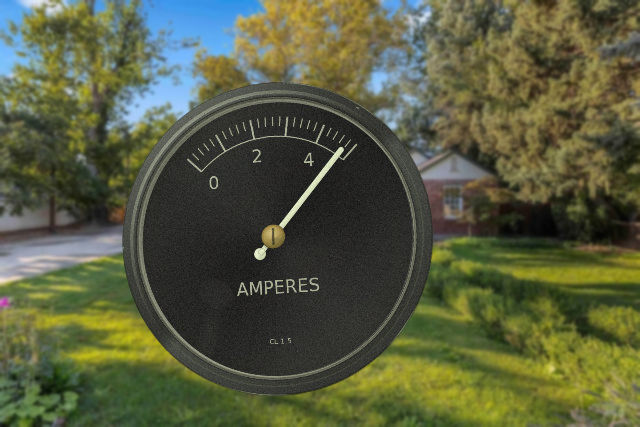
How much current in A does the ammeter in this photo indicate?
4.8 A
